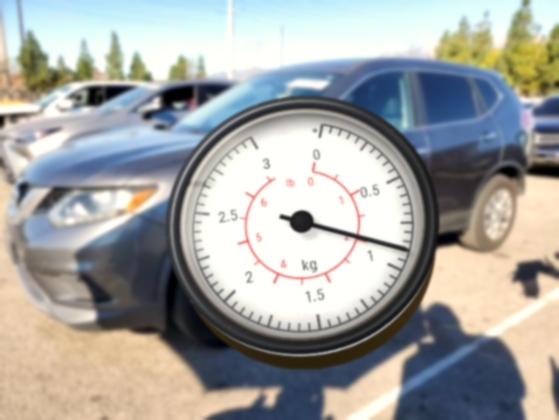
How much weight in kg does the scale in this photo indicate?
0.9 kg
